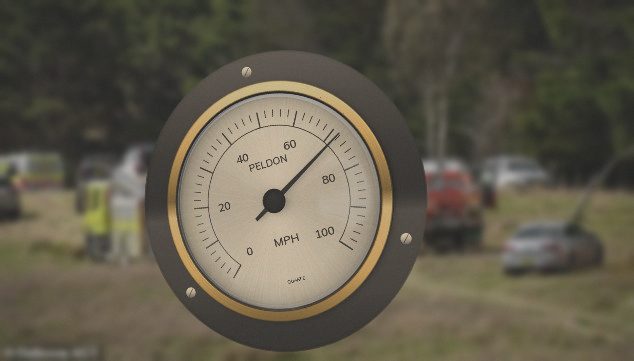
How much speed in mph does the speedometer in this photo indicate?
72 mph
